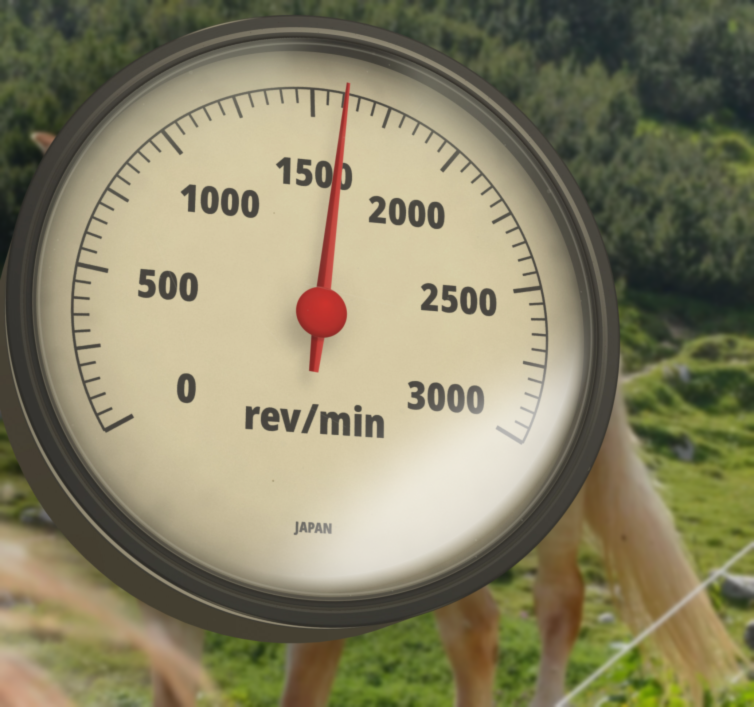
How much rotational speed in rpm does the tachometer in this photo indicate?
1600 rpm
